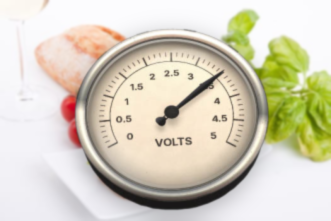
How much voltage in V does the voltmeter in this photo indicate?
3.5 V
